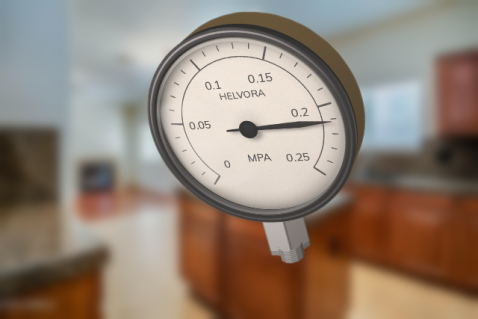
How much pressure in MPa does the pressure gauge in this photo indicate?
0.21 MPa
